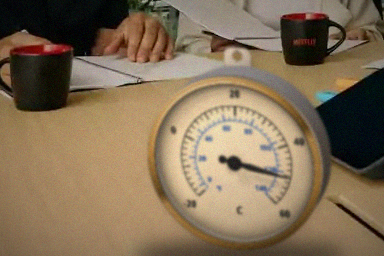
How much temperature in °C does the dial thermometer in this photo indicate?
50 °C
